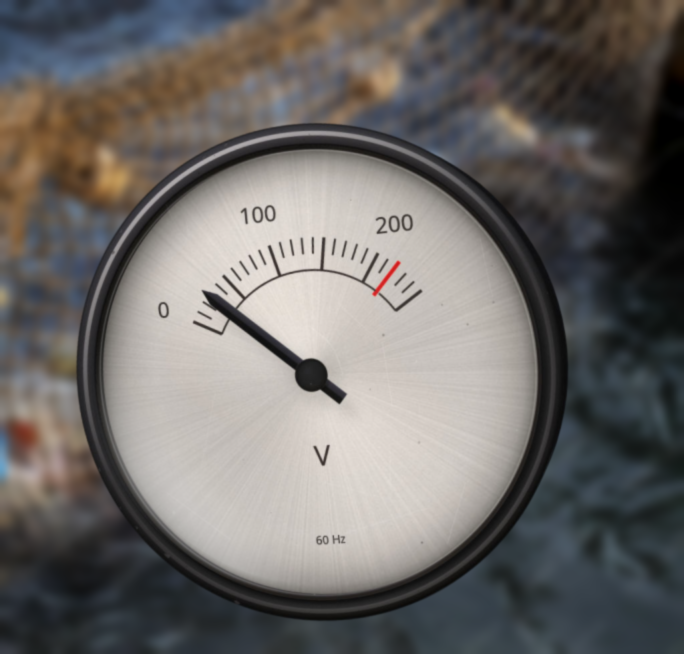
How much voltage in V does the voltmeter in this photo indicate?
30 V
